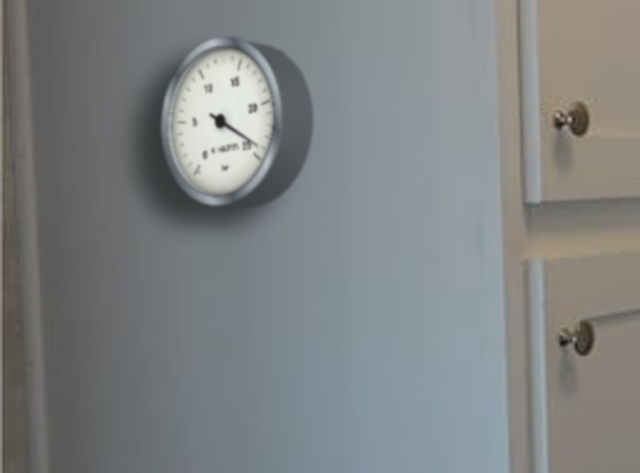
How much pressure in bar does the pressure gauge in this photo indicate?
24 bar
